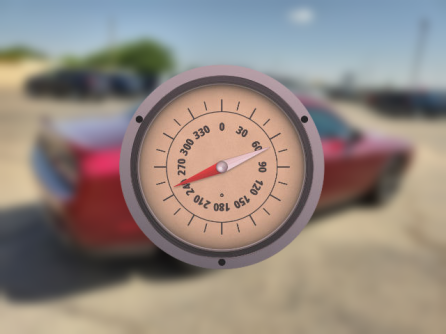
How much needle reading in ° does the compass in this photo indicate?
247.5 °
